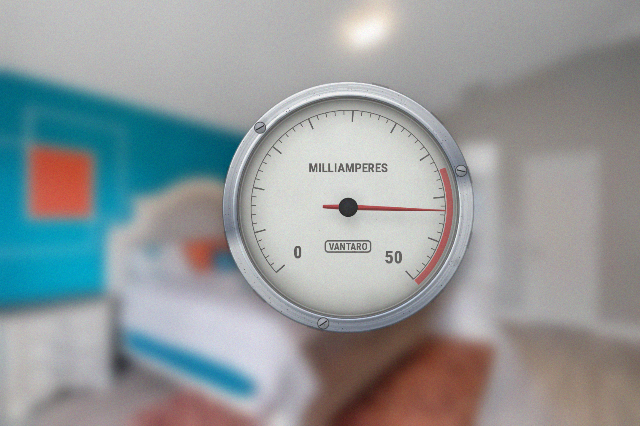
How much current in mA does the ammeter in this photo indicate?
41.5 mA
